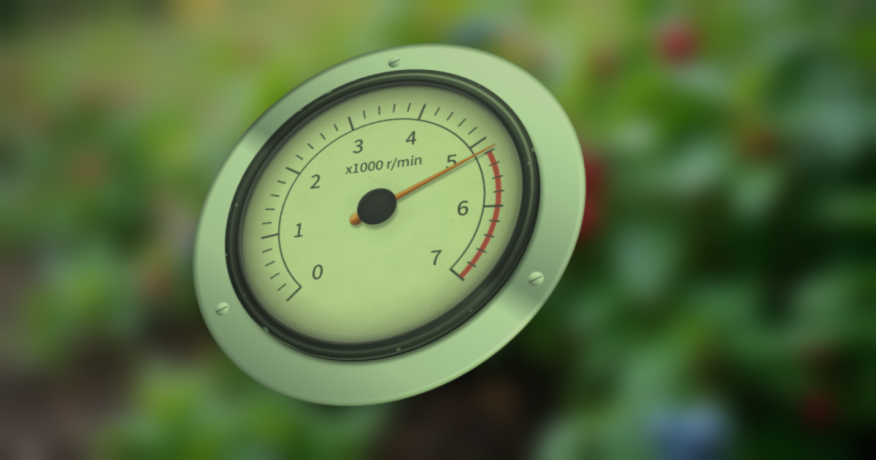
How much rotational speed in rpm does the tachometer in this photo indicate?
5200 rpm
